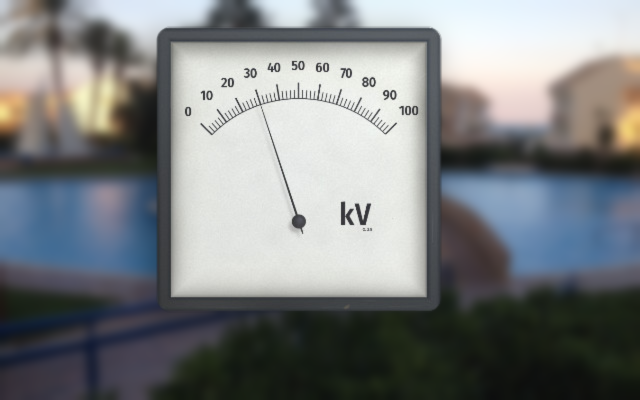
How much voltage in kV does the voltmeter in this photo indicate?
30 kV
